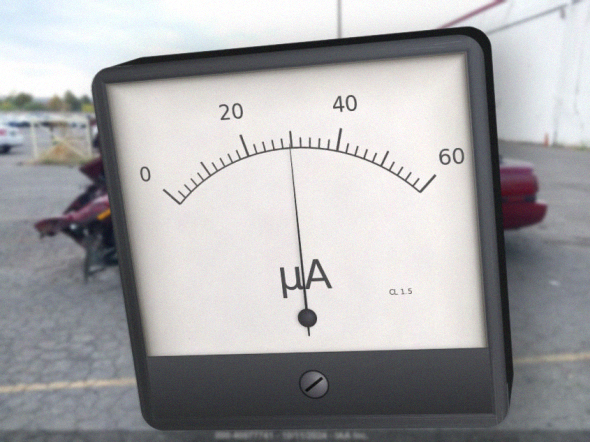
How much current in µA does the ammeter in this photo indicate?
30 µA
